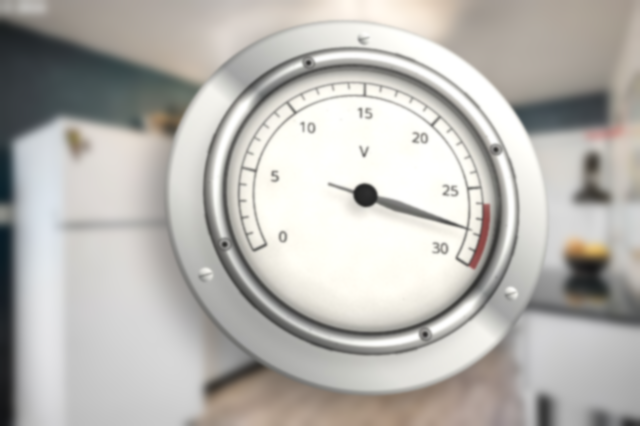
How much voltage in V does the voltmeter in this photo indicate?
28 V
